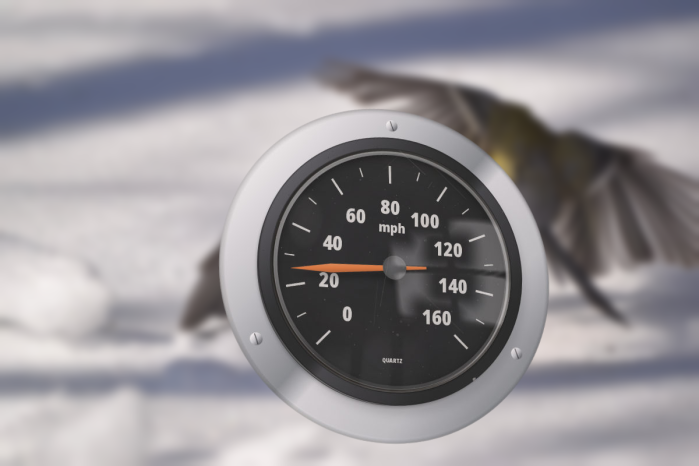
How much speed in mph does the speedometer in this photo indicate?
25 mph
